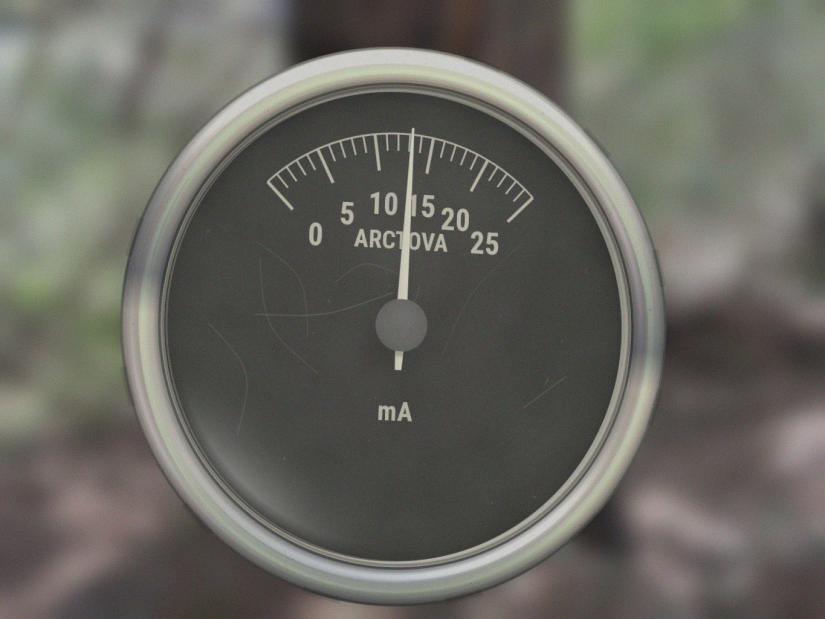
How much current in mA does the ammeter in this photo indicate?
13 mA
